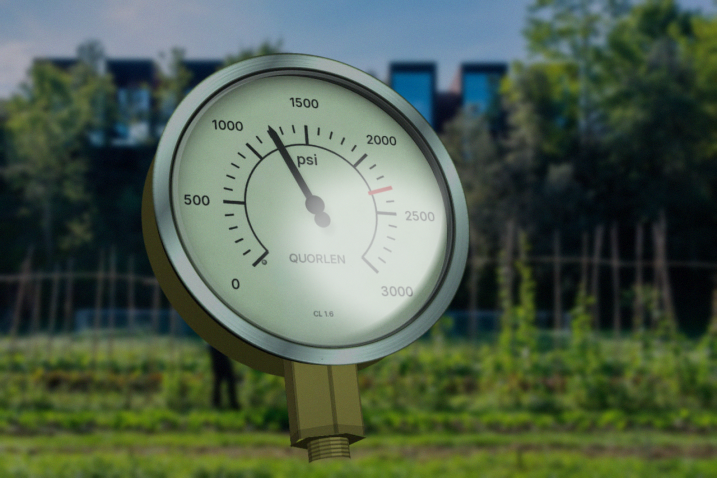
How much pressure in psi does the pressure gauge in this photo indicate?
1200 psi
